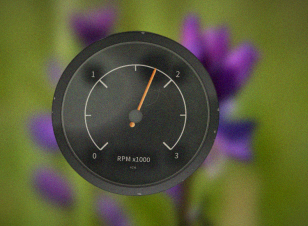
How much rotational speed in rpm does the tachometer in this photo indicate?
1750 rpm
